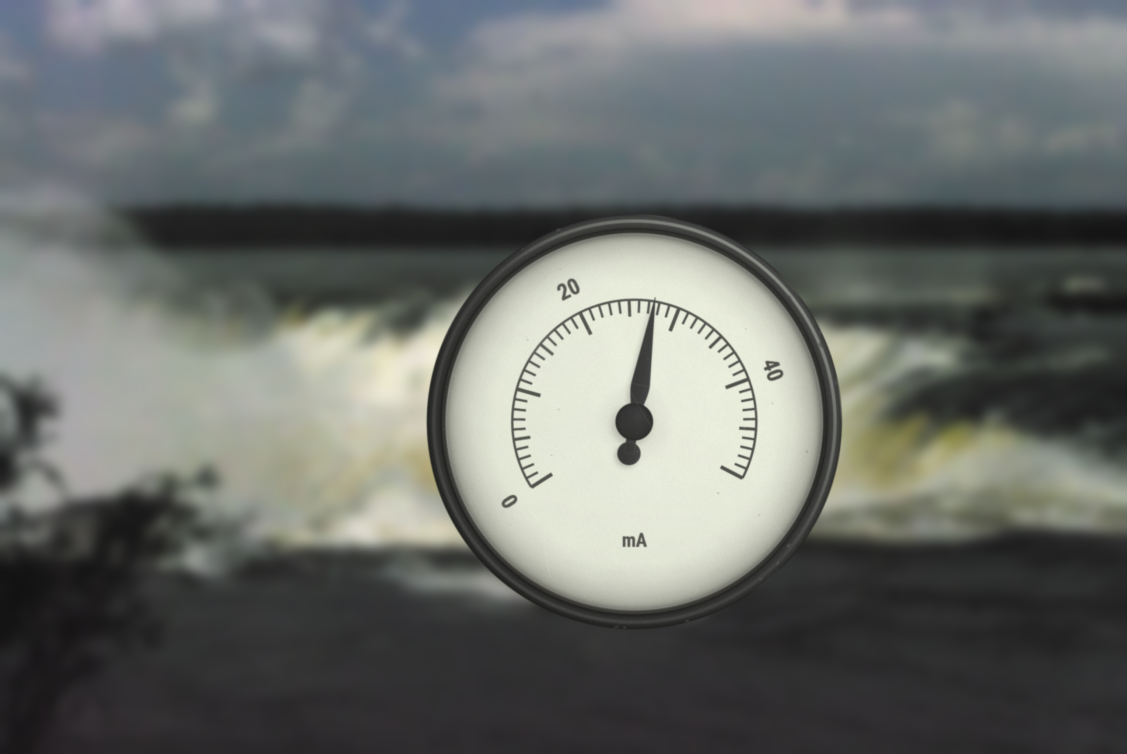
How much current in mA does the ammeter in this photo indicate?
27.5 mA
